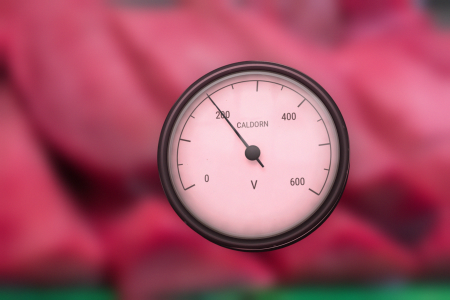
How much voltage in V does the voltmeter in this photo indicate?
200 V
